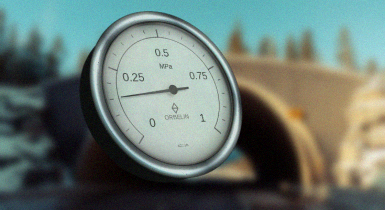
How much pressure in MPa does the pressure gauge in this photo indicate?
0.15 MPa
